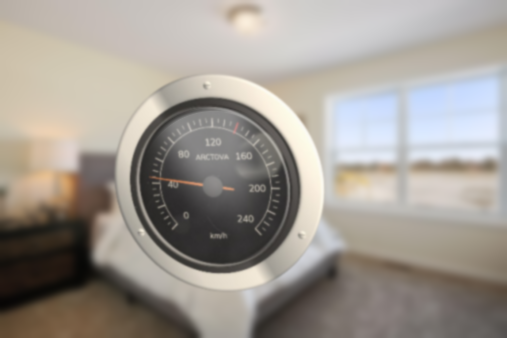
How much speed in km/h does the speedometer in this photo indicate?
45 km/h
